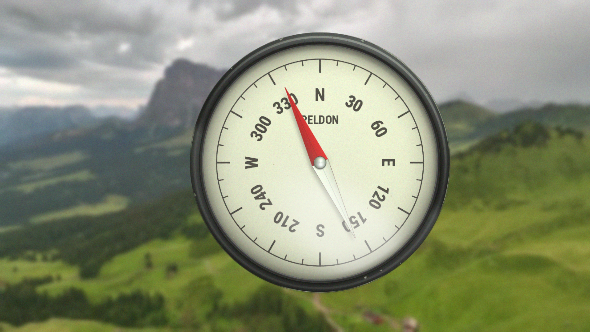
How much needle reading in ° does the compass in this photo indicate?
335 °
